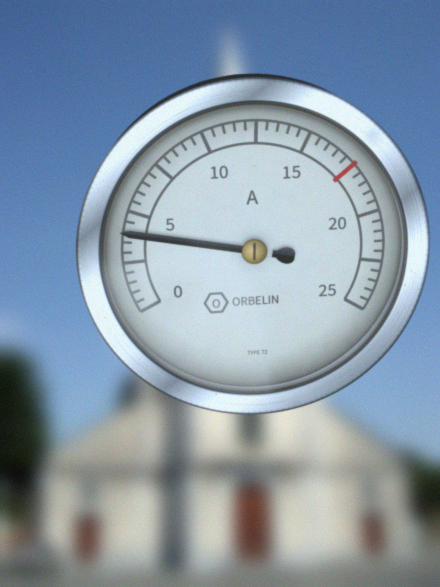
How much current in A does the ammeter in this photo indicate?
4 A
